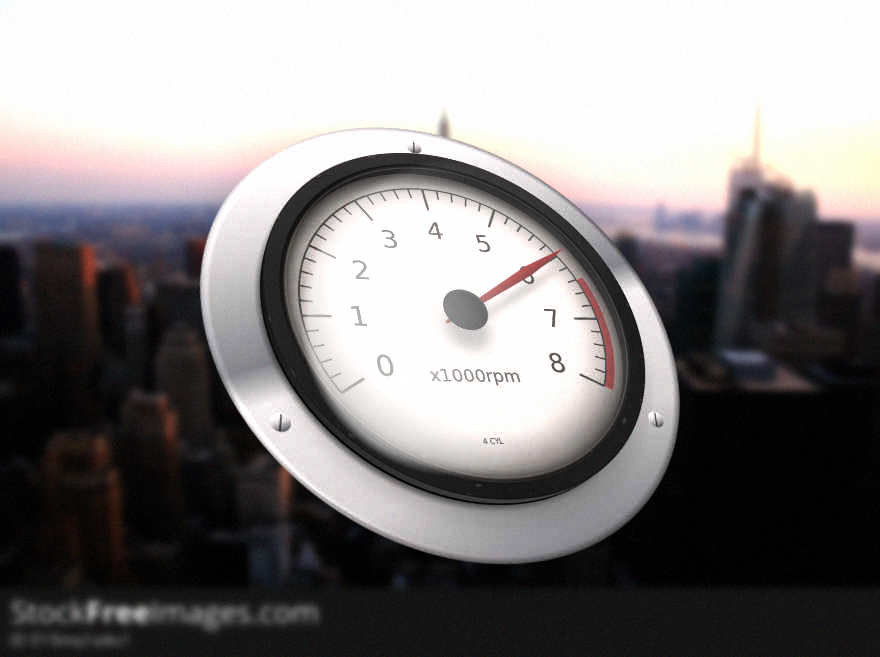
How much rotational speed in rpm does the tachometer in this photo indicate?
6000 rpm
